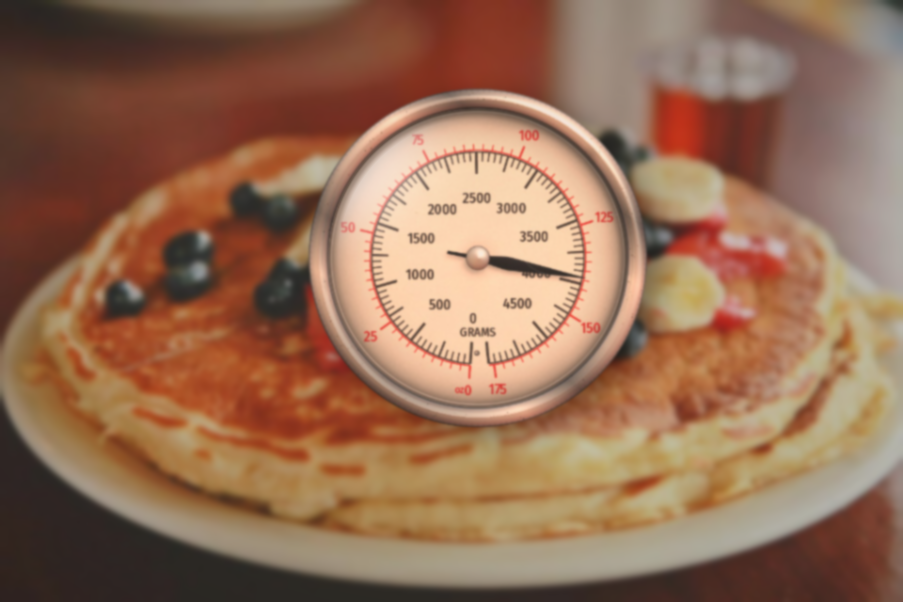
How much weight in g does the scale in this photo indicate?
3950 g
